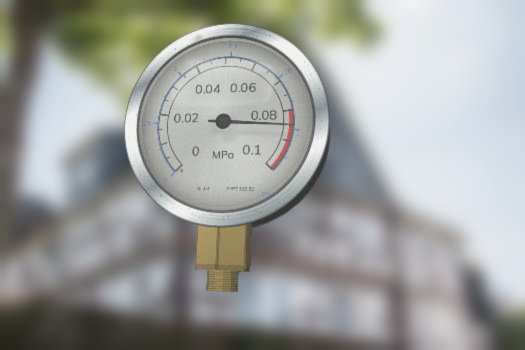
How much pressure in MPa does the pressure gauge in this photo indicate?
0.085 MPa
